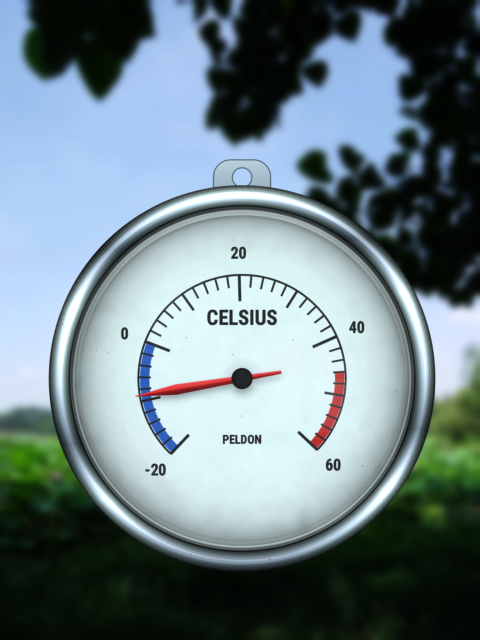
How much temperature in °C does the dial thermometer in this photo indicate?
-9 °C
